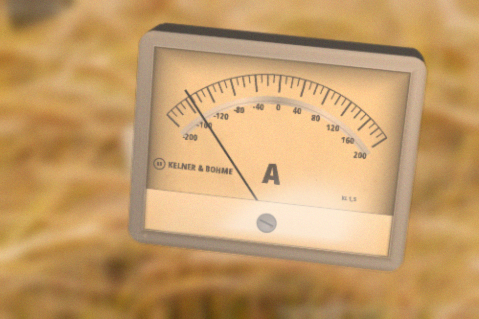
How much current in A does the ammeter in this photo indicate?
-150 A
